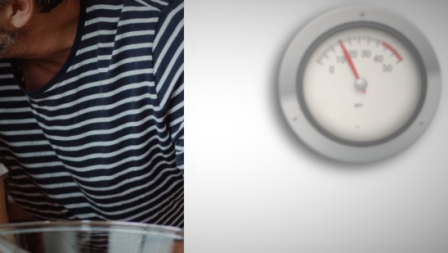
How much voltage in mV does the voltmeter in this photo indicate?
15 mV
